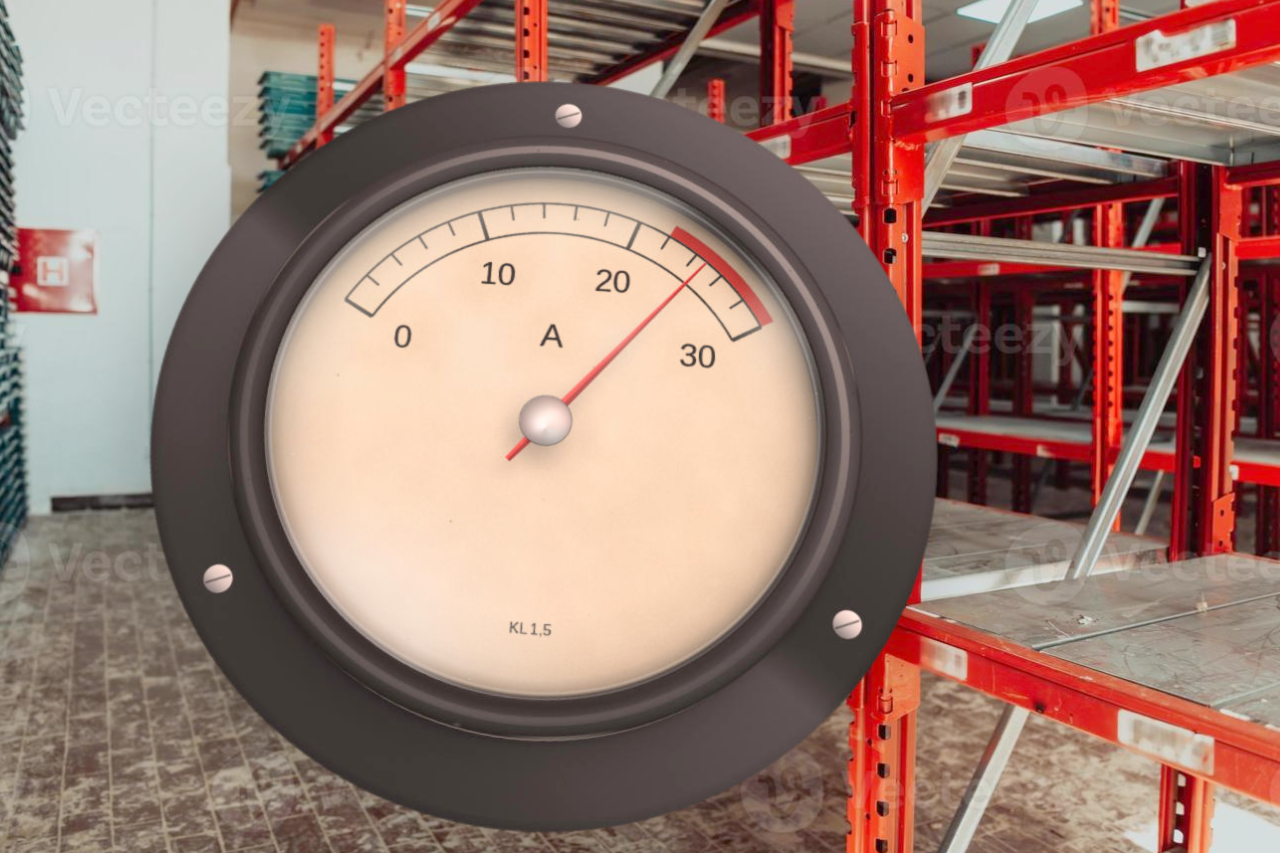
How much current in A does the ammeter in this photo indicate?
25 A
